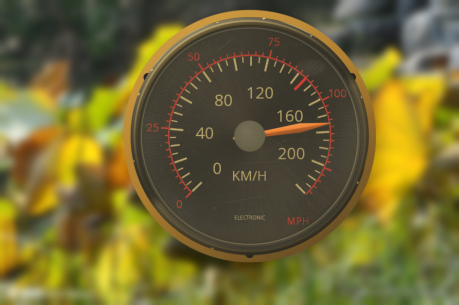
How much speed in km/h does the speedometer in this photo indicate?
175 km/h
